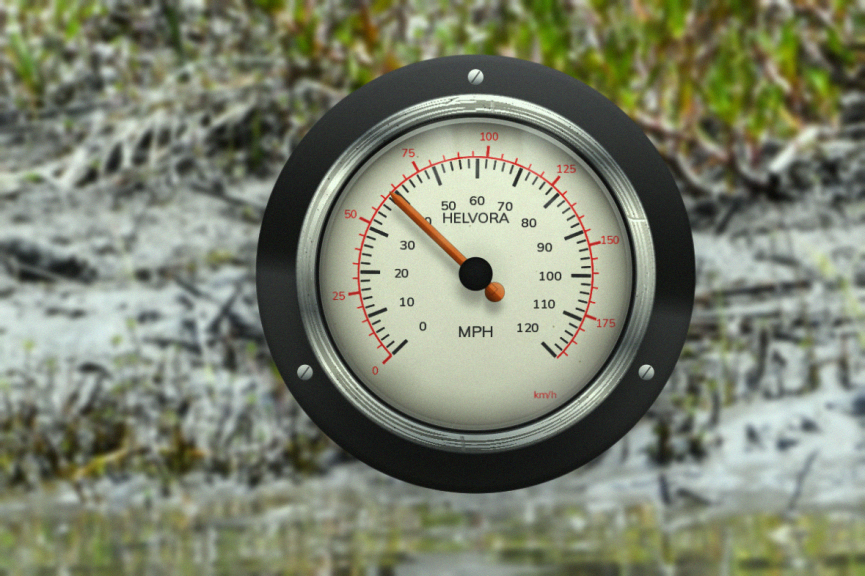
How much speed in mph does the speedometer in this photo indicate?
39 mph
